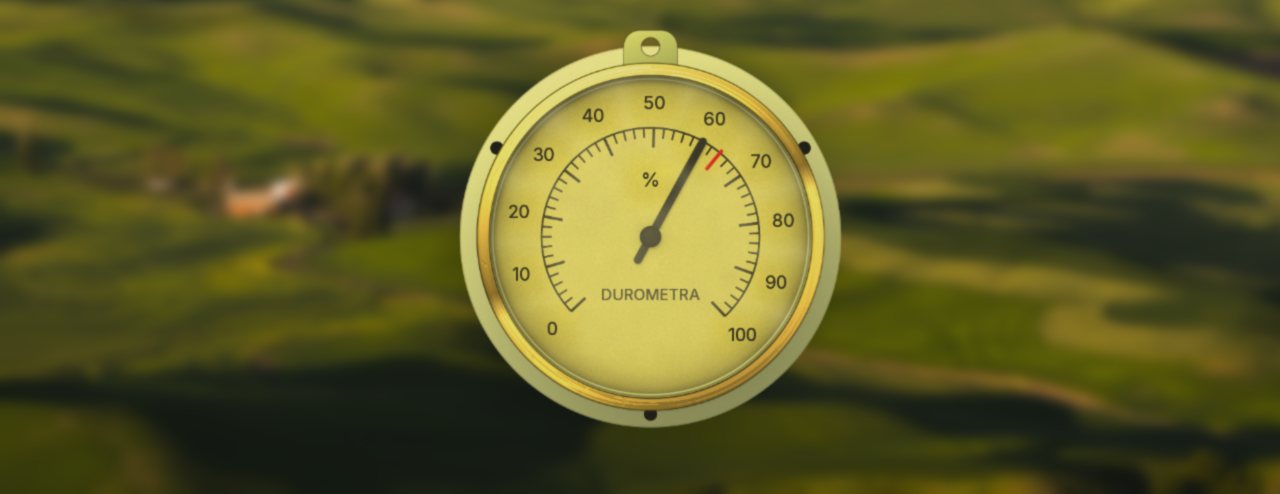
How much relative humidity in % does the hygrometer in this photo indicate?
60 %
